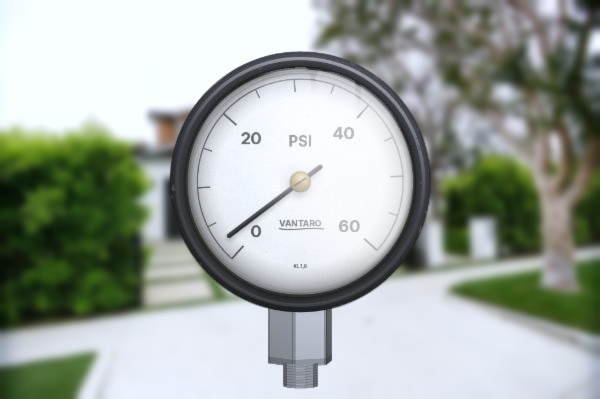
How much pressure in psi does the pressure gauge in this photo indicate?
2.5 psi
